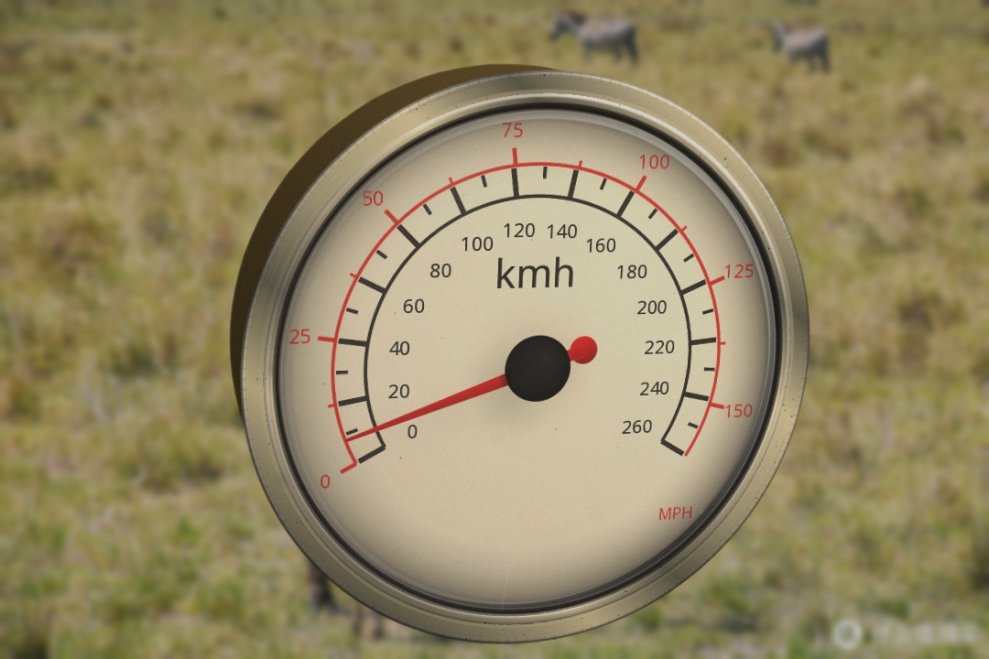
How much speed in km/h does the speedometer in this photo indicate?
10 km/h
